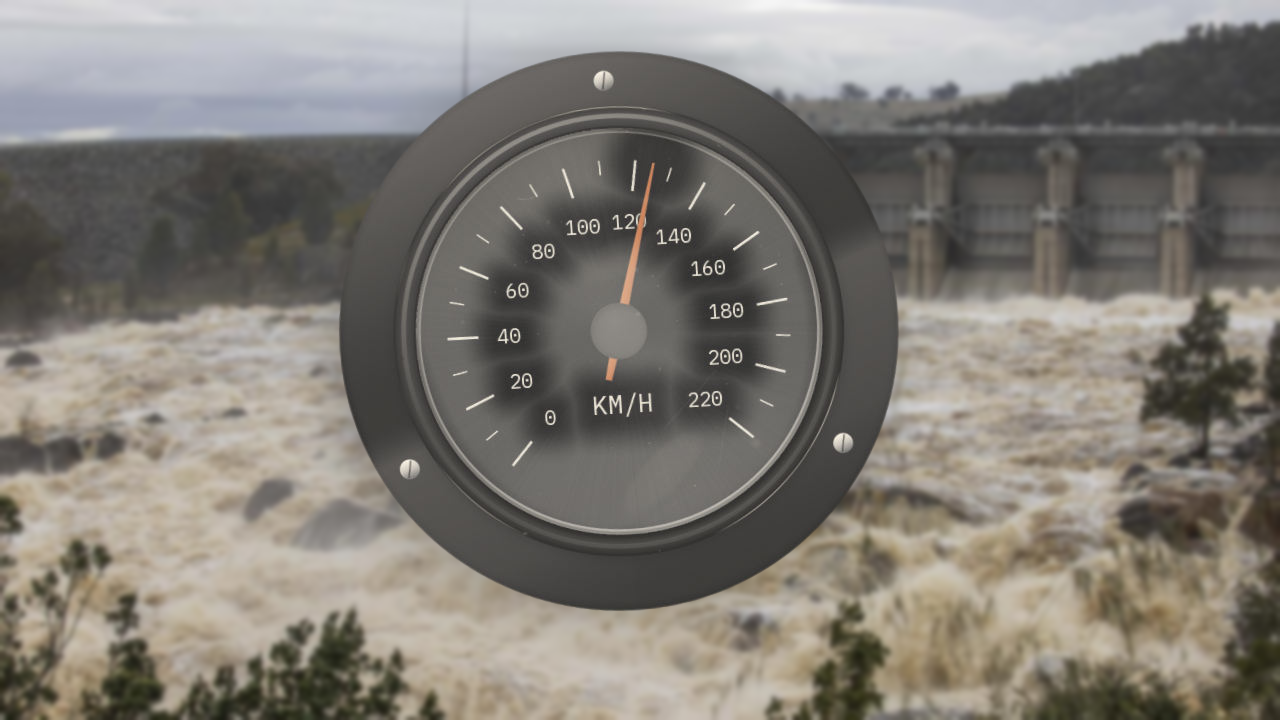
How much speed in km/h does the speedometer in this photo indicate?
125 km/h
